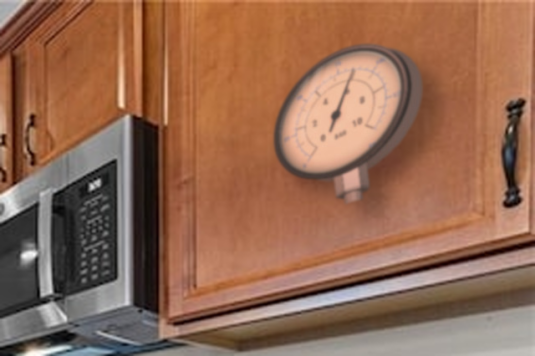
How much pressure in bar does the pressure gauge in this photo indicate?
6 bar
